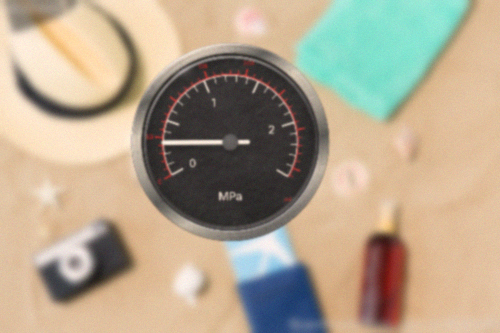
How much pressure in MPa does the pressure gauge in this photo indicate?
0.3 MPa
